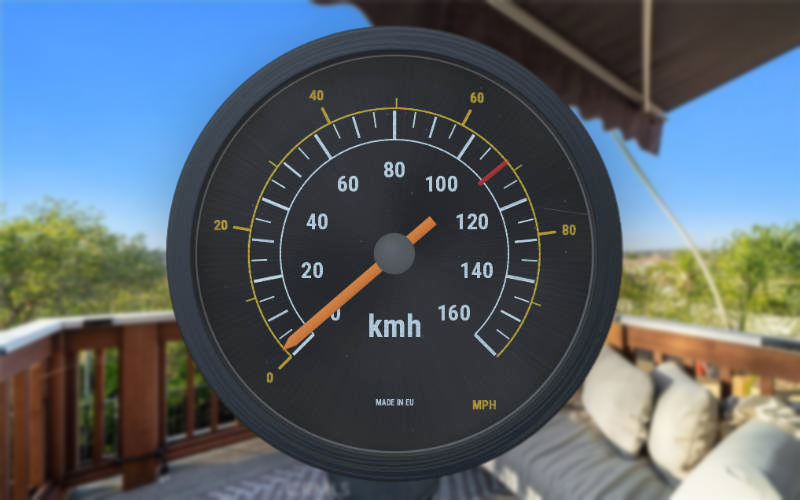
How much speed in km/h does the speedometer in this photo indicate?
2.5 km/h
